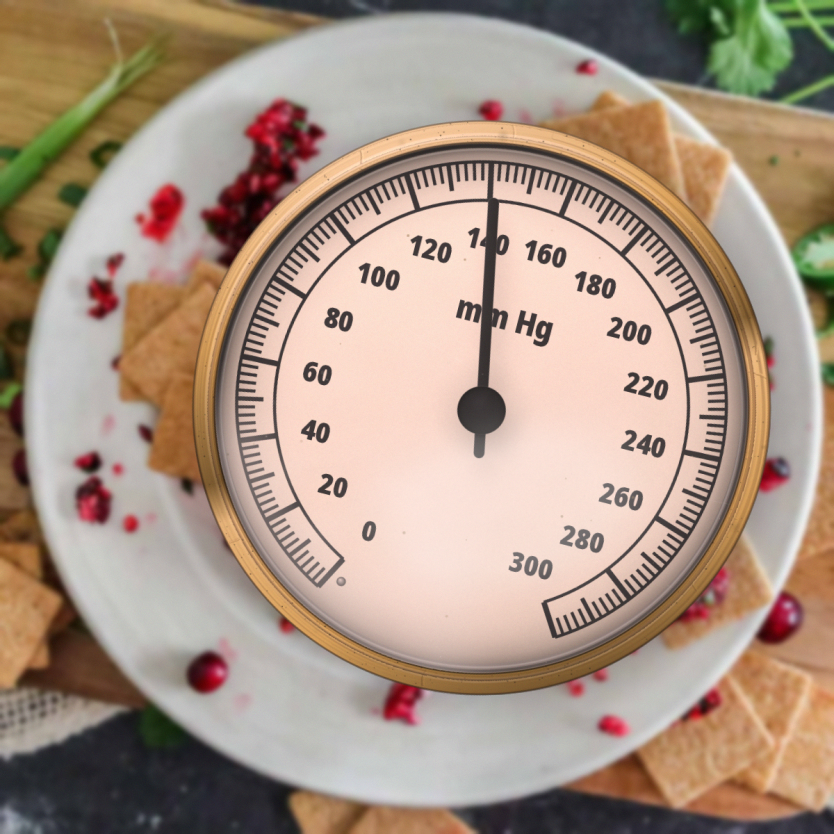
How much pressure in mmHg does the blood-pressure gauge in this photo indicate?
141 mmHg
